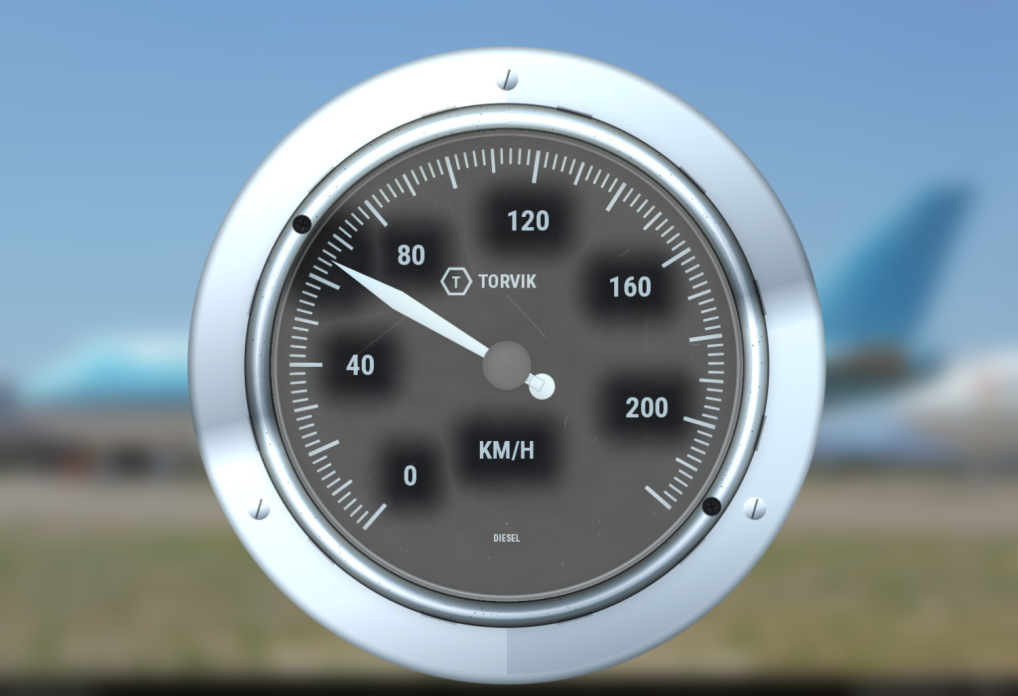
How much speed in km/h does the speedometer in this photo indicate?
65 km/h
